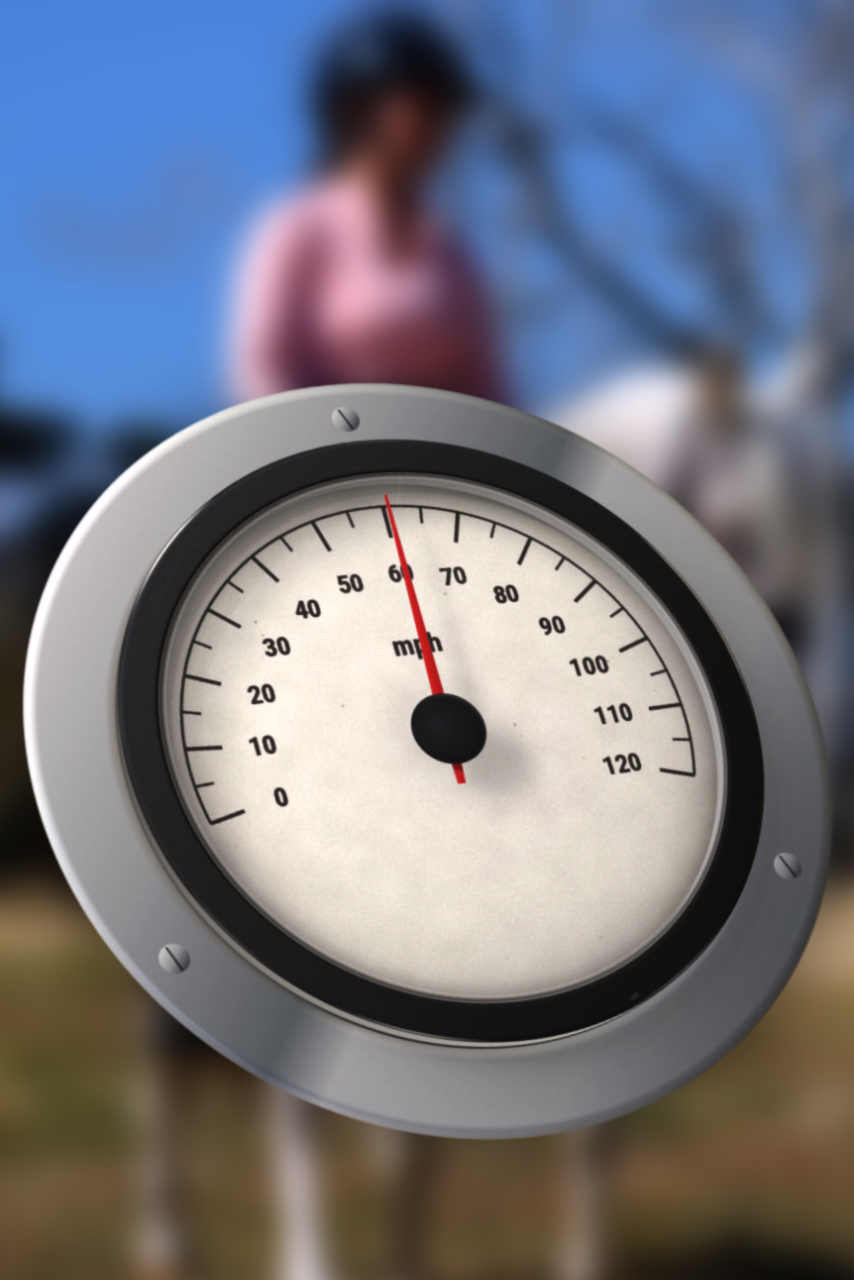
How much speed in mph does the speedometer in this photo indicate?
60 mph
